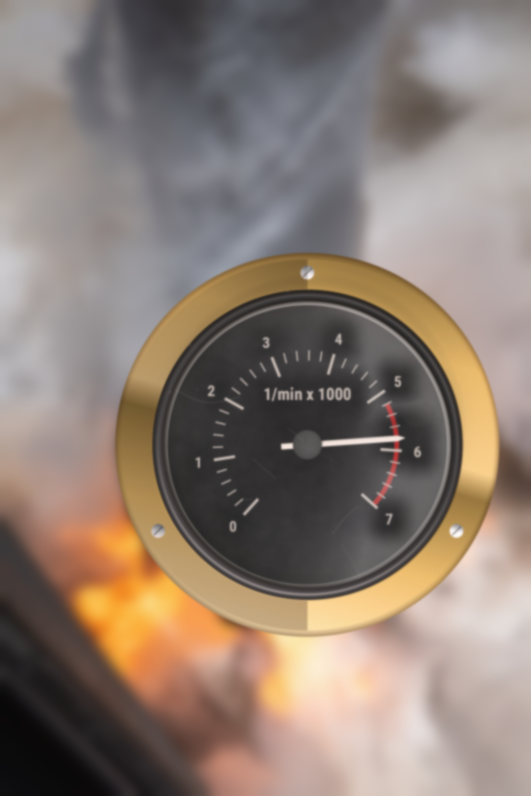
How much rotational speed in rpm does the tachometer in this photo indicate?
5800 rpm
